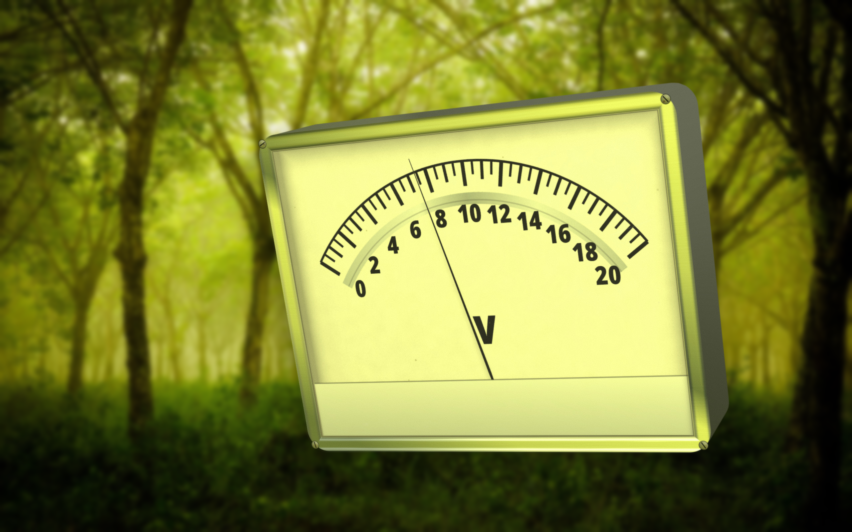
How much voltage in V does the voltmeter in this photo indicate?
7.5 V
